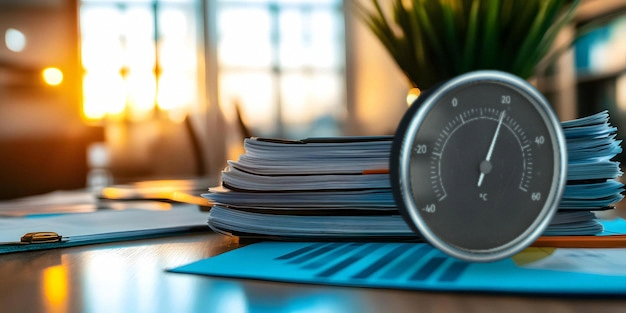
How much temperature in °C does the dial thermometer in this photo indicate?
20 °C
